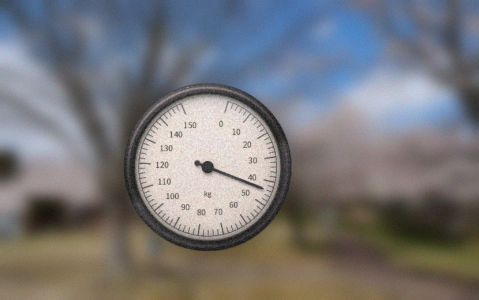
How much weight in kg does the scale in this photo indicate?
44 kg
